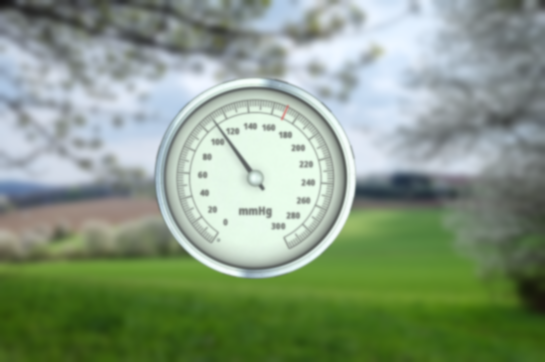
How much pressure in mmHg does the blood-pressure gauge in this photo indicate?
110 mmHg
